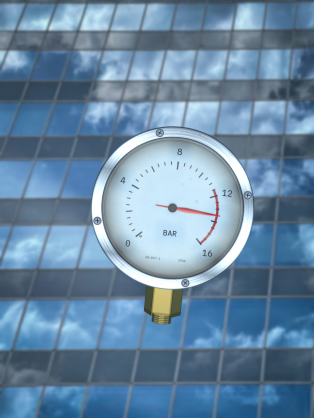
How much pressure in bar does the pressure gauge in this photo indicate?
13.5 bar
